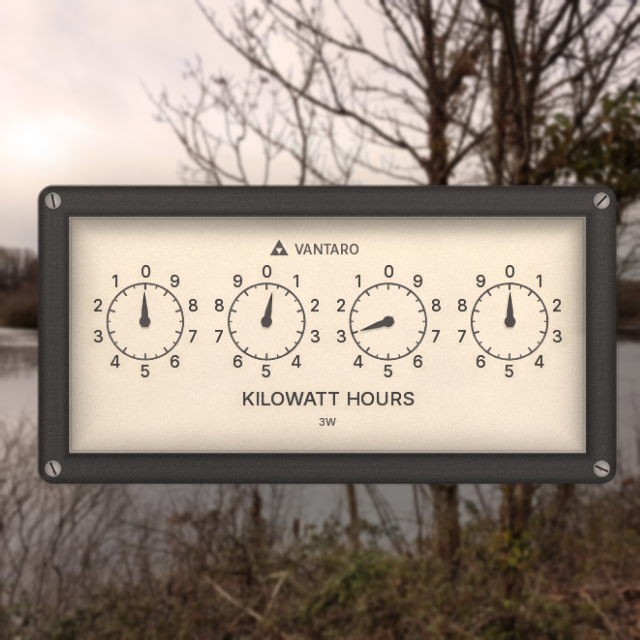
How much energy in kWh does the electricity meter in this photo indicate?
30 kWh
